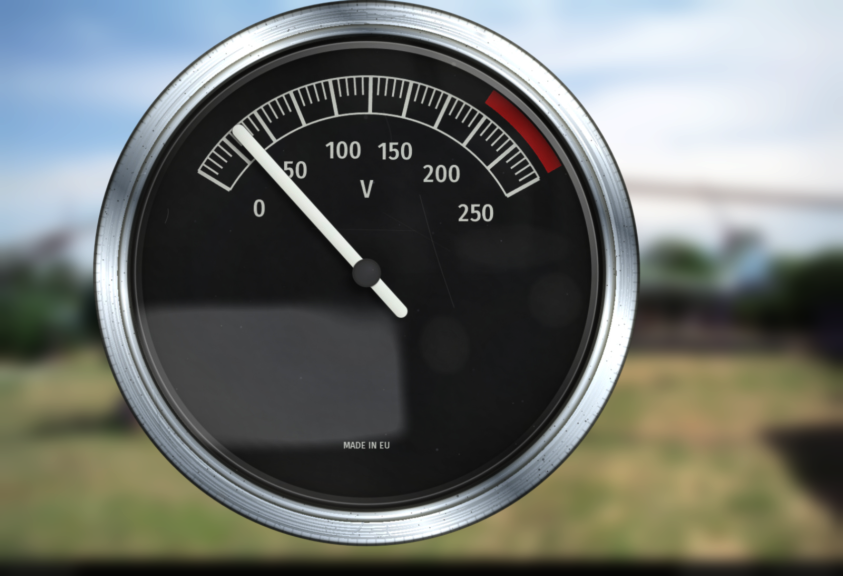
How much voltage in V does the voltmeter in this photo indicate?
35 V
